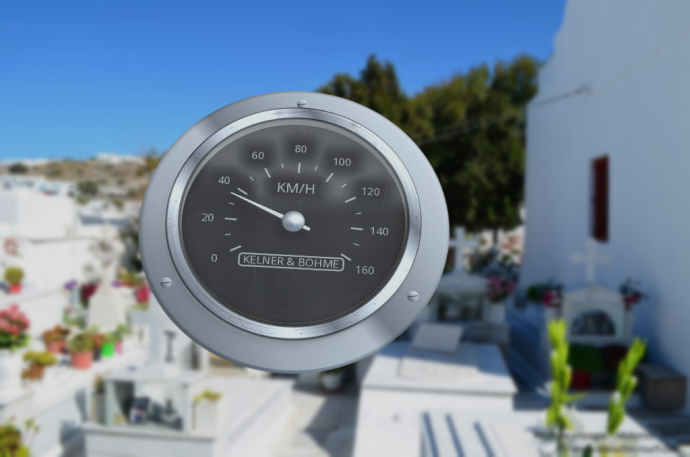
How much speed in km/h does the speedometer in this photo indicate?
35 km/h
